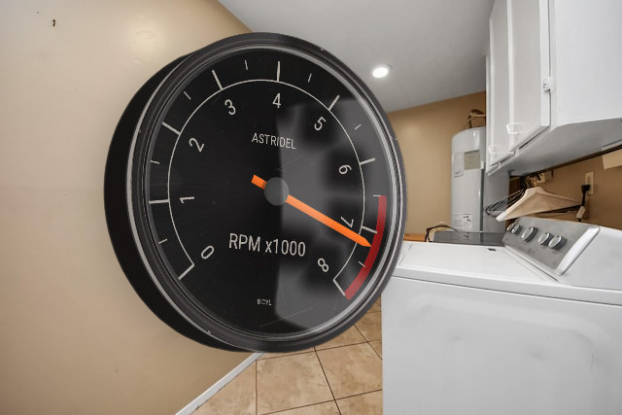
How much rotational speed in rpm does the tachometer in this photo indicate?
7250 rpm
